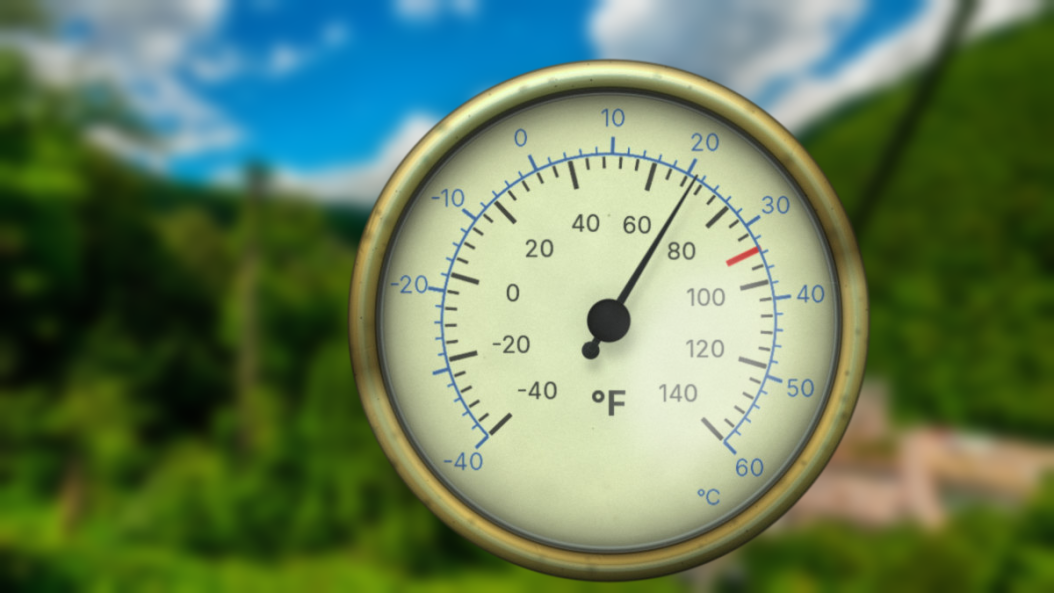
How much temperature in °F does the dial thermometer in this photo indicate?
70 °F
